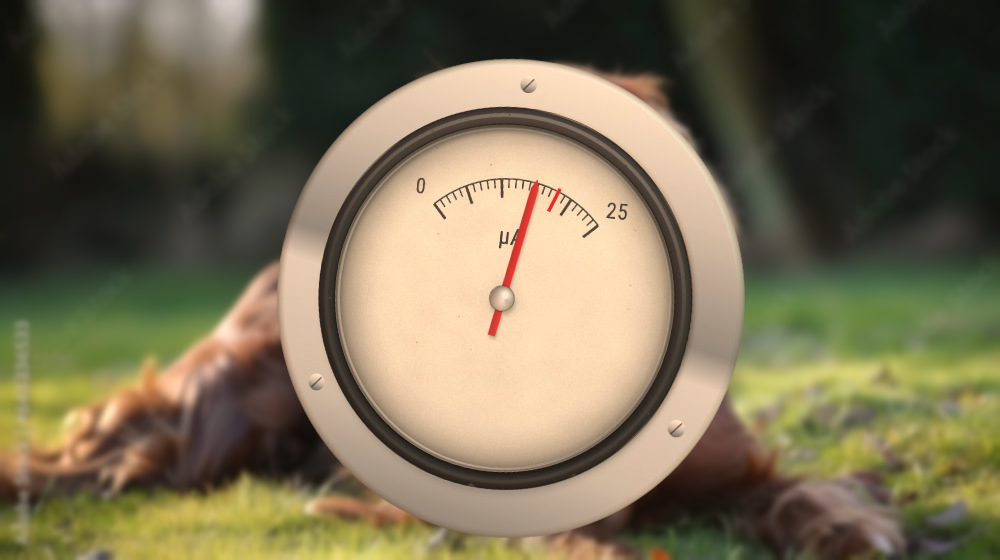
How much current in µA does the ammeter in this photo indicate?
15 µA
